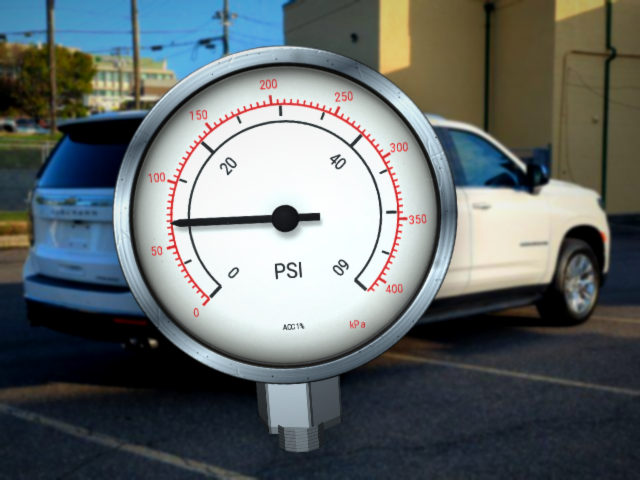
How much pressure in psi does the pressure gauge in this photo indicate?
10 psi
